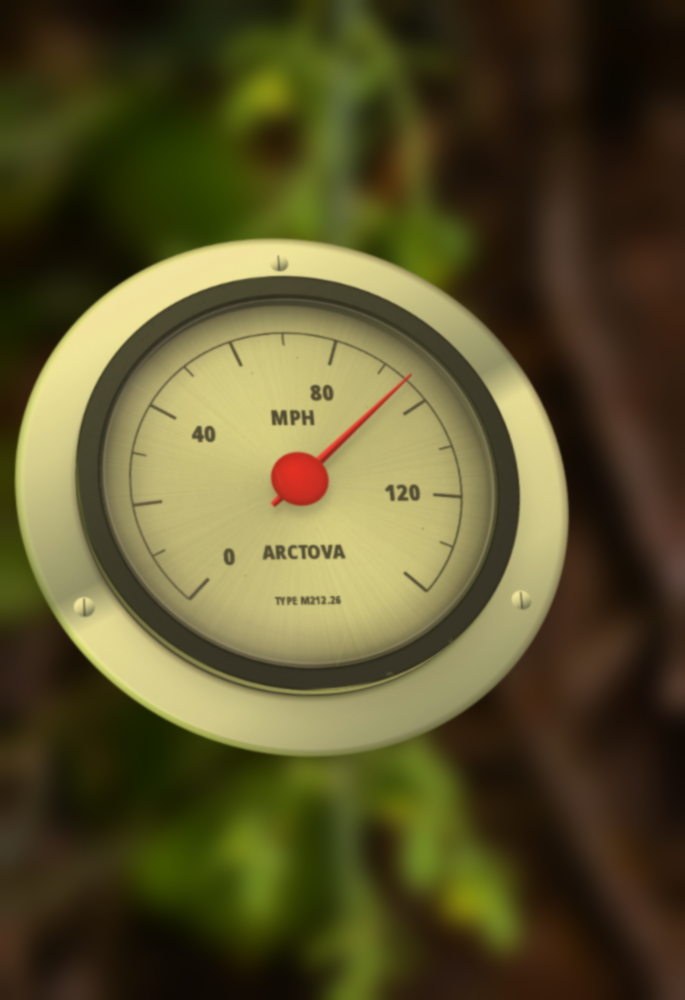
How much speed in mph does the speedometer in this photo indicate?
95 mph
